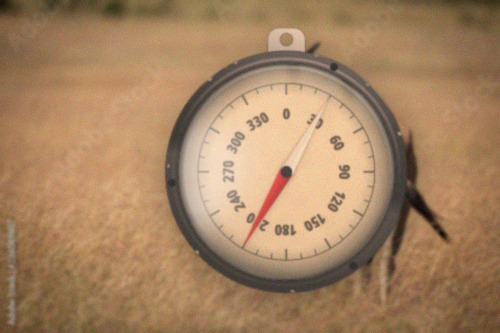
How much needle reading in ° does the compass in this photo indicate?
210 °
